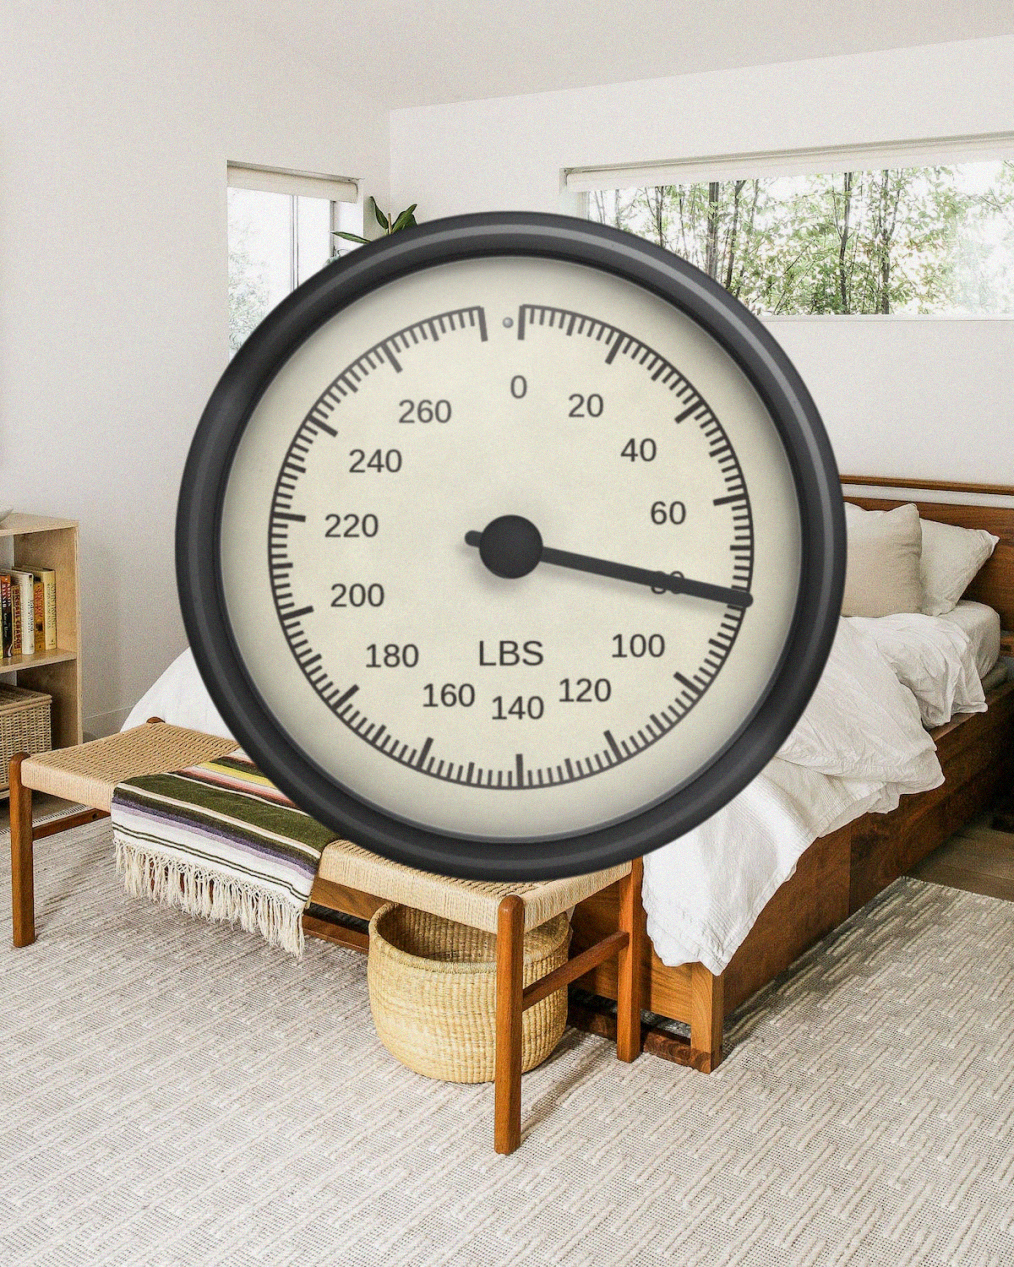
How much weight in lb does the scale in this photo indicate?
80 lb
